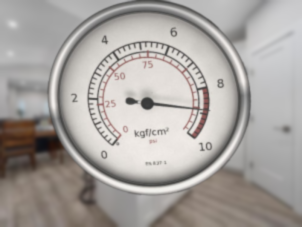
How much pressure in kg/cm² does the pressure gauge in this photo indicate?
8.8 kg/cm²
